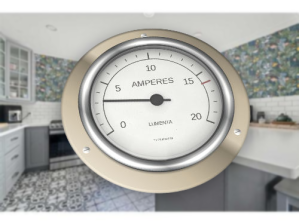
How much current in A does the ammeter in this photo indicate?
3 A
